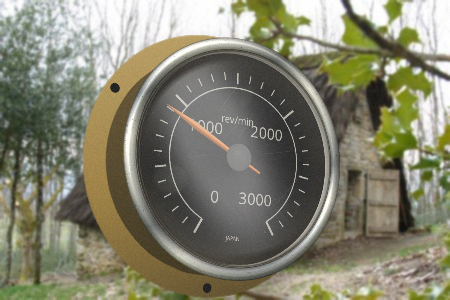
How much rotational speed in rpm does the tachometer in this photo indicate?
900 rpm
